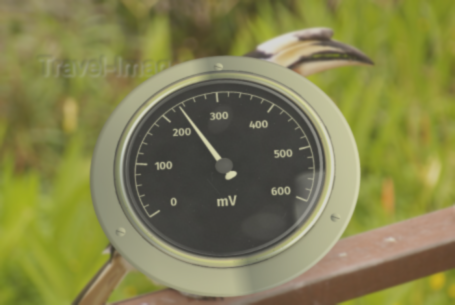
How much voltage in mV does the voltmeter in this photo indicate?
230 mV
